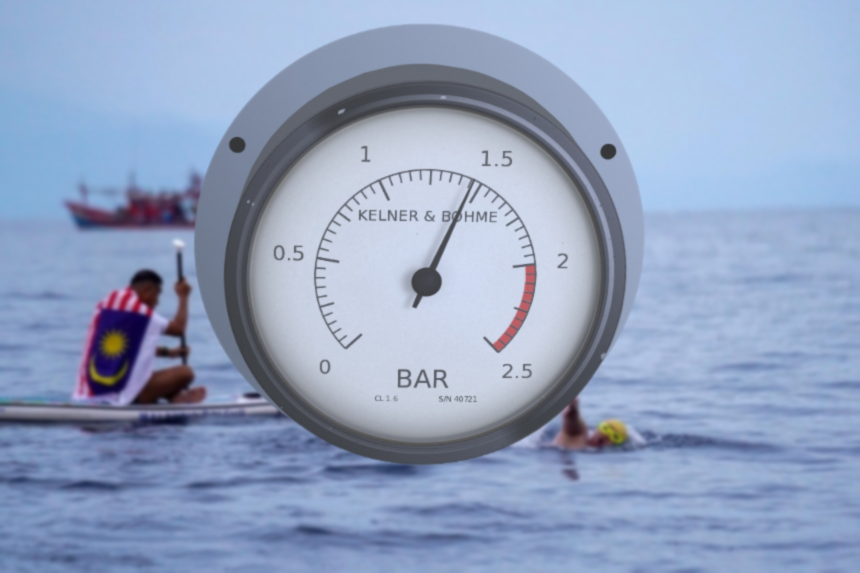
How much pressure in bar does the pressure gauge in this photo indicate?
1.45 bar
